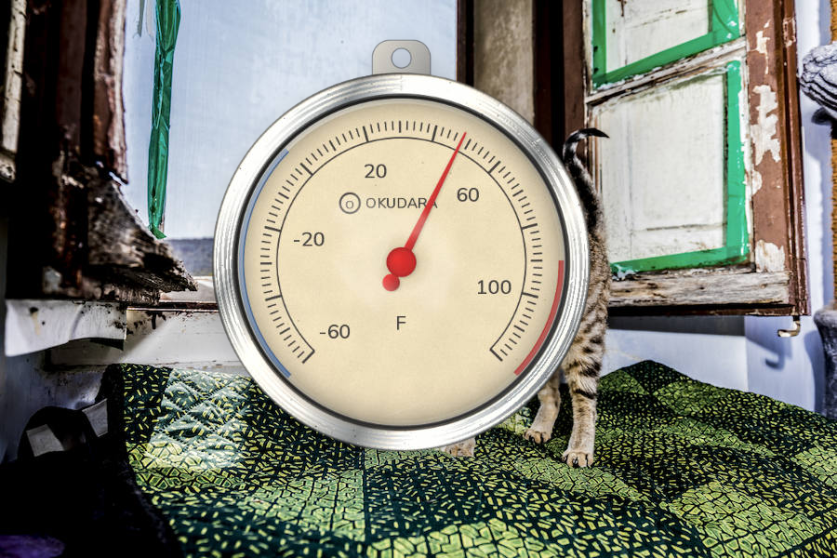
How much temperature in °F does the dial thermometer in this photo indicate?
48 °F
